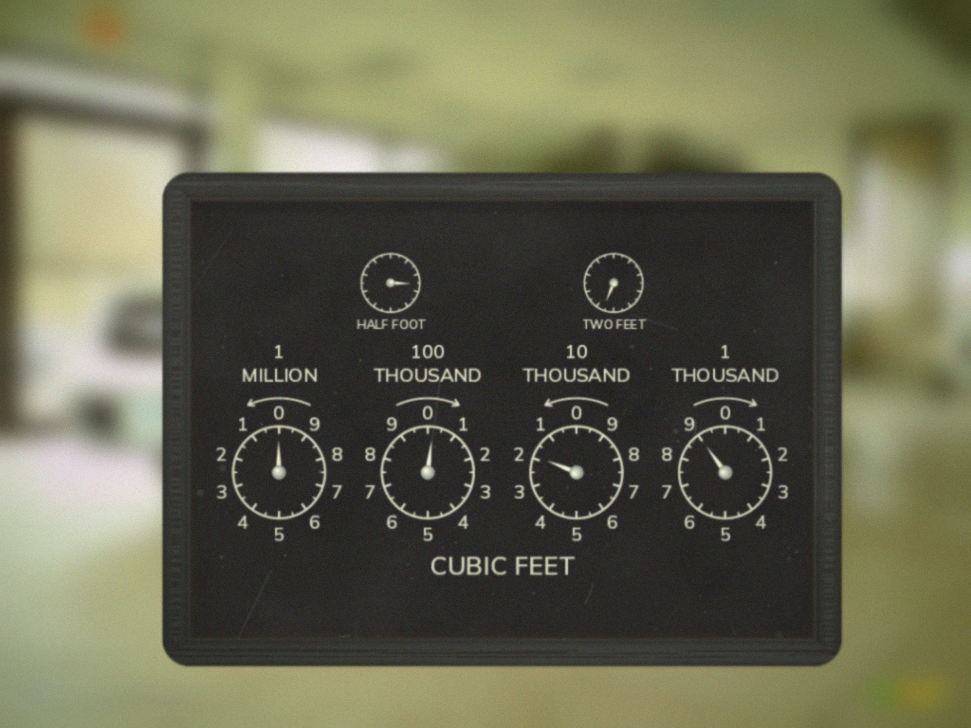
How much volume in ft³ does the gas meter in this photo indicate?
1900 ft³
